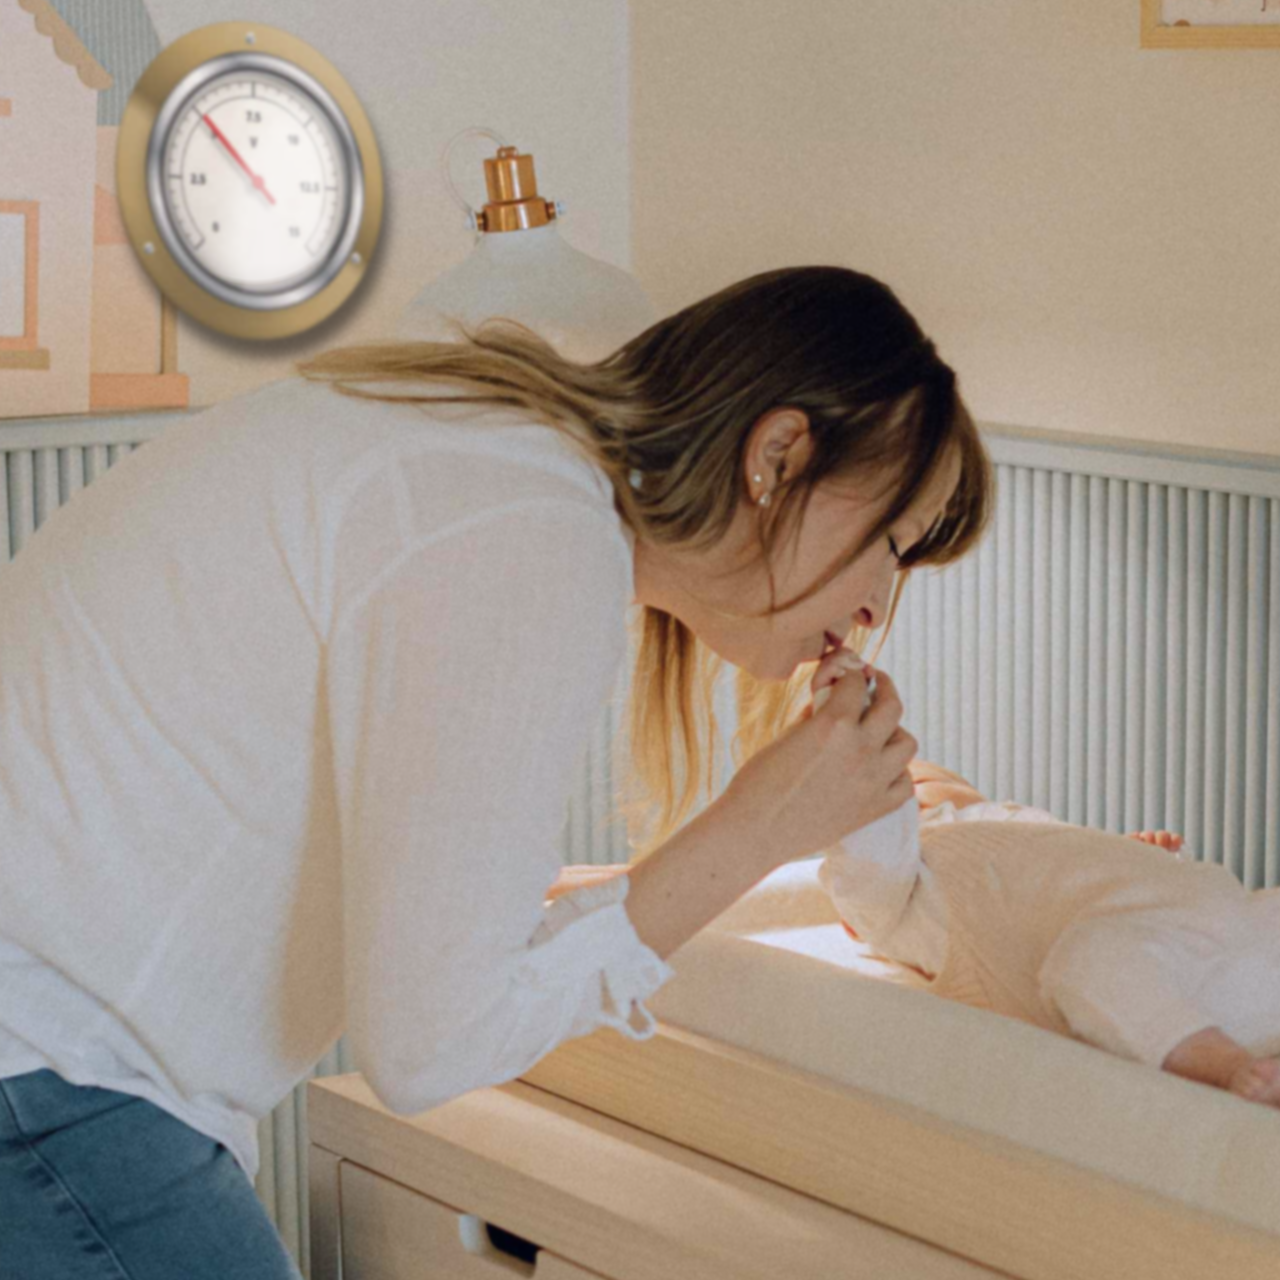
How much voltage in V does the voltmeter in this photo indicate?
5 V
